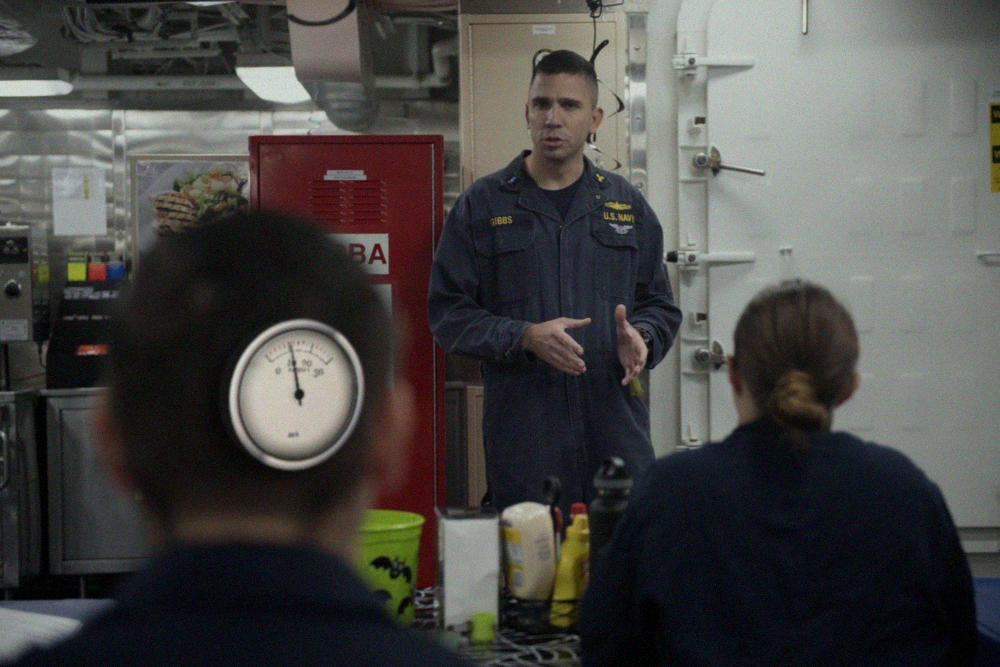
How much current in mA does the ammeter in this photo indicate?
10 mA
